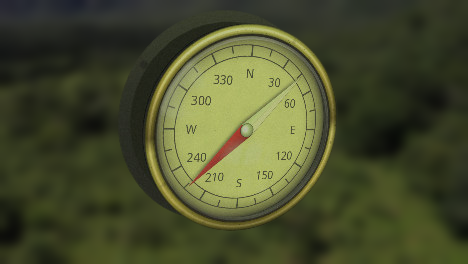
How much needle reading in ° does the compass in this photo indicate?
225 °
